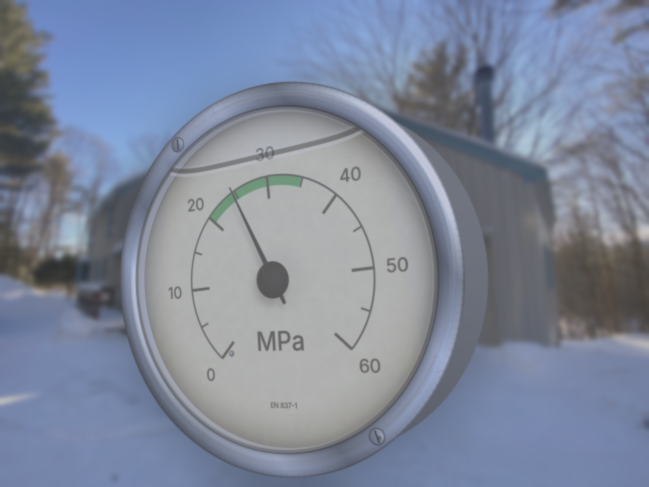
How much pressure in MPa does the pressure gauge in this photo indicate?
25 MPa
